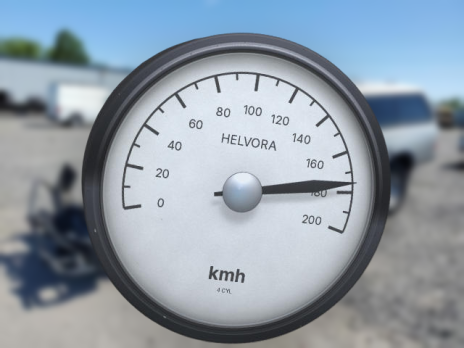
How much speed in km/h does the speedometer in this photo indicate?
175 km/h
